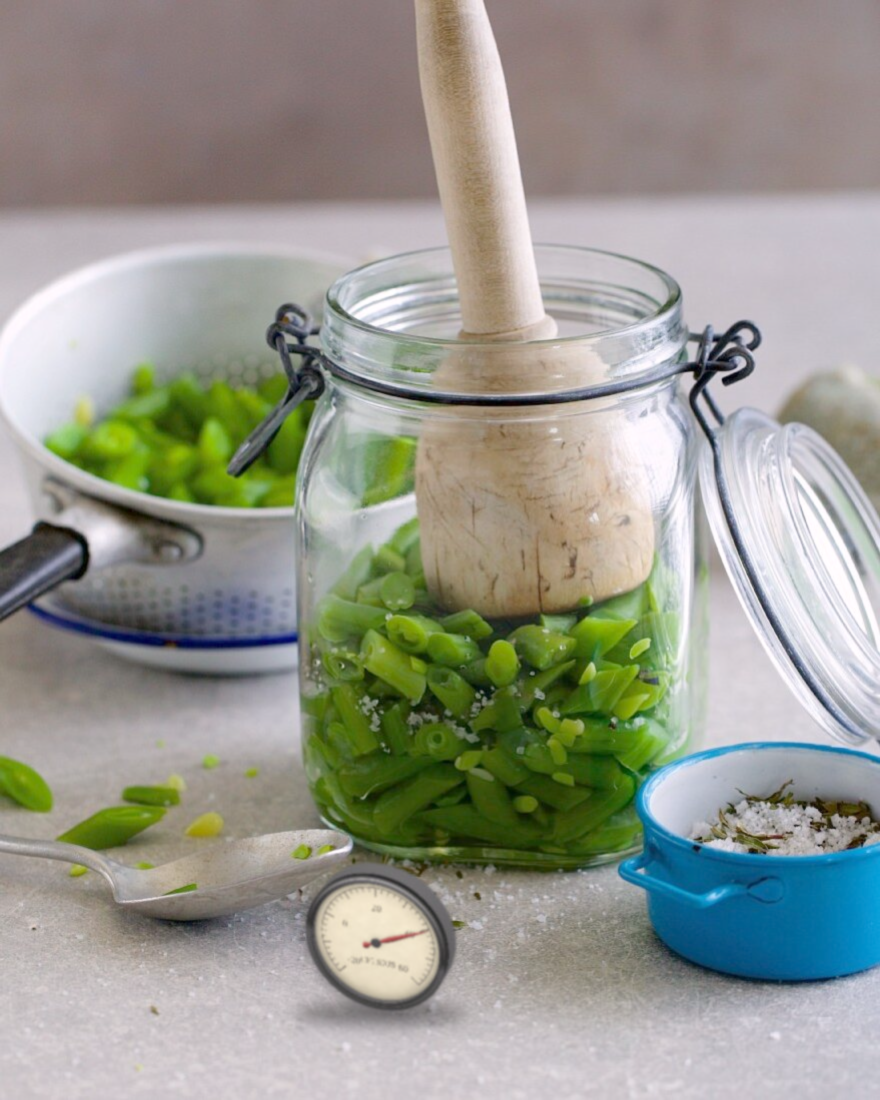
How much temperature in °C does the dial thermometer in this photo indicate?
40 °C
